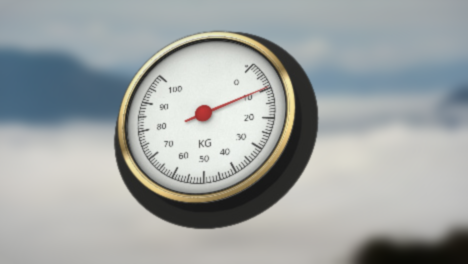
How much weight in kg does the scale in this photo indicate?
10 kg
